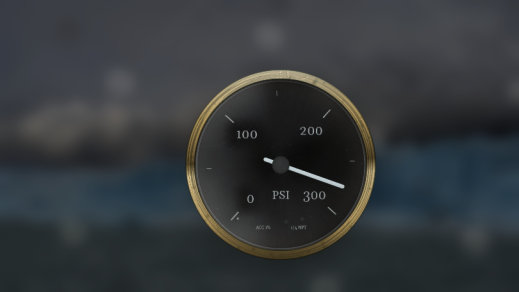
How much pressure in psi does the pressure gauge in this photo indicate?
275 psi
